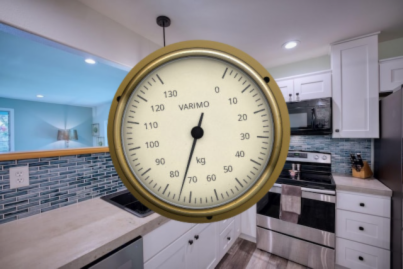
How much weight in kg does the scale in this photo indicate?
74 kg
